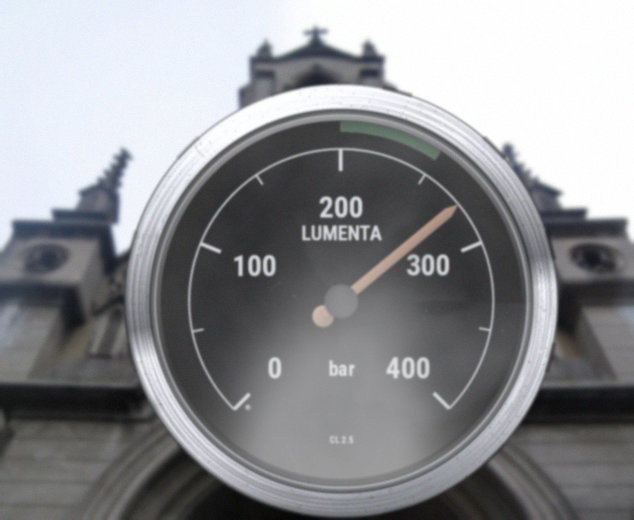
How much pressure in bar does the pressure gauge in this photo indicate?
275 bar
